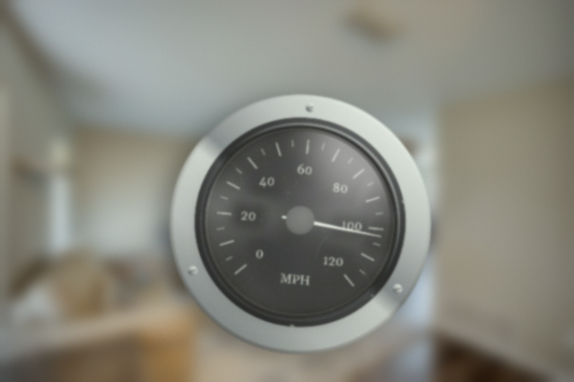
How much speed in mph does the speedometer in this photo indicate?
102.5 mph
